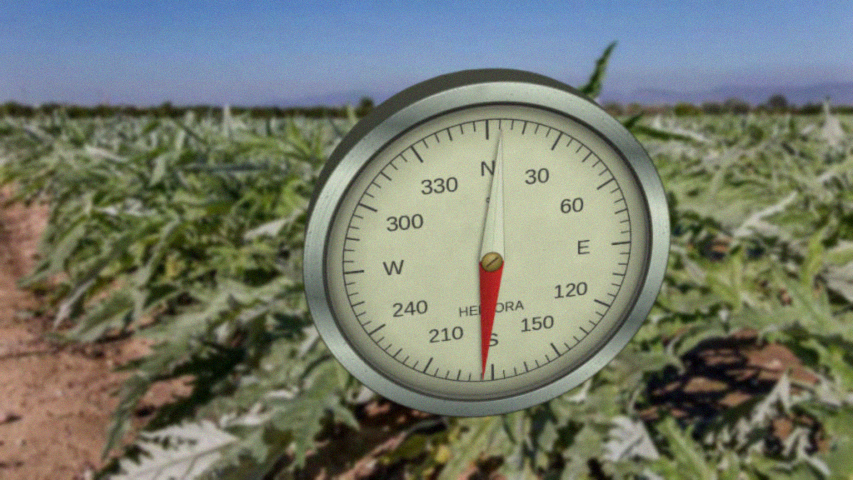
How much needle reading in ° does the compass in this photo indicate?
185 °
